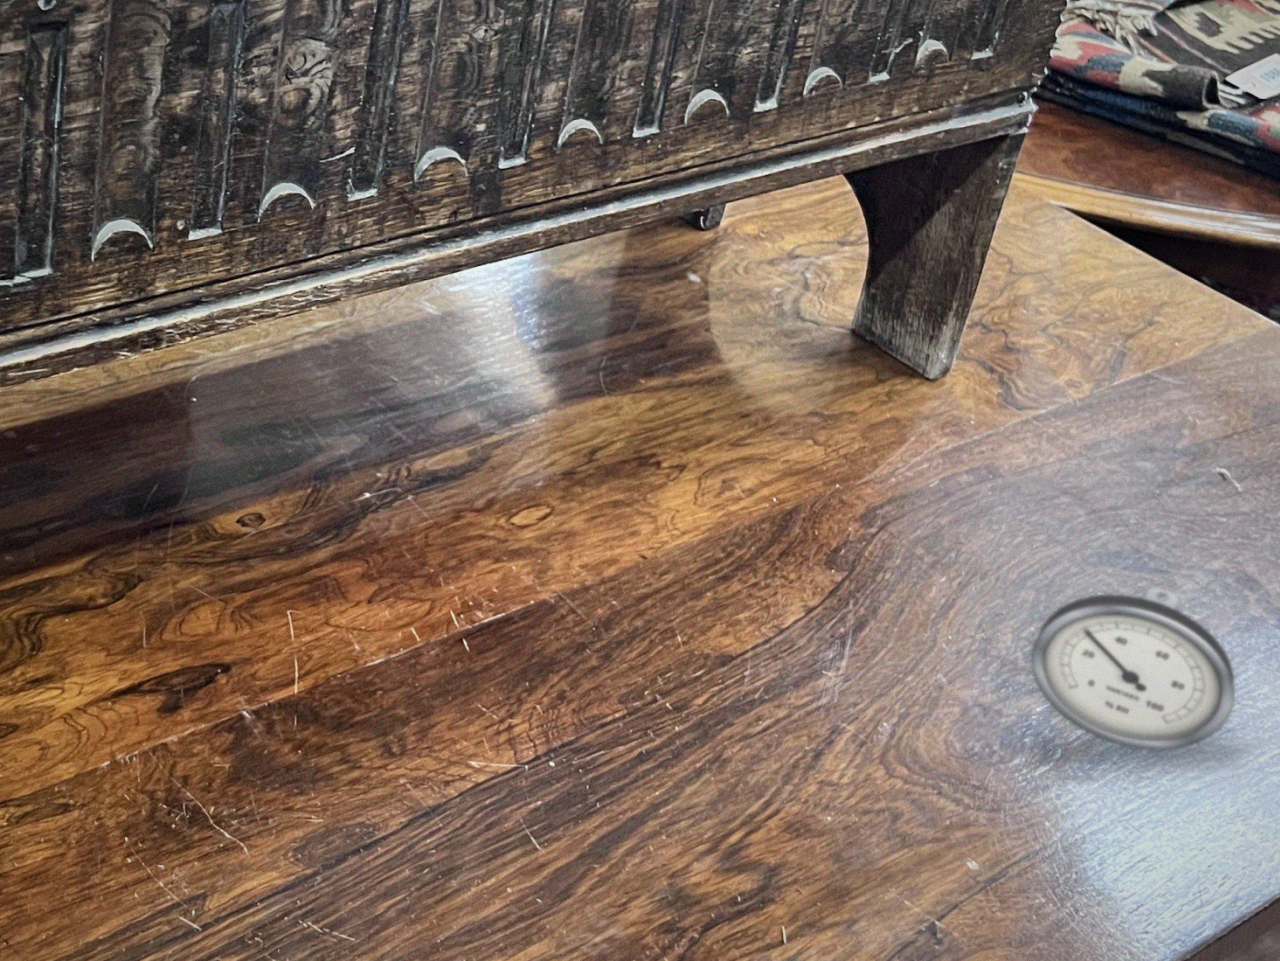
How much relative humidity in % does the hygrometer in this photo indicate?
30 %
